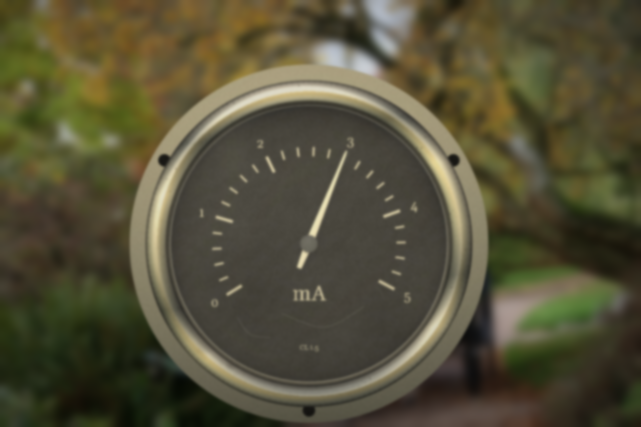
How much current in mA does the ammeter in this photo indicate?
3 mA
